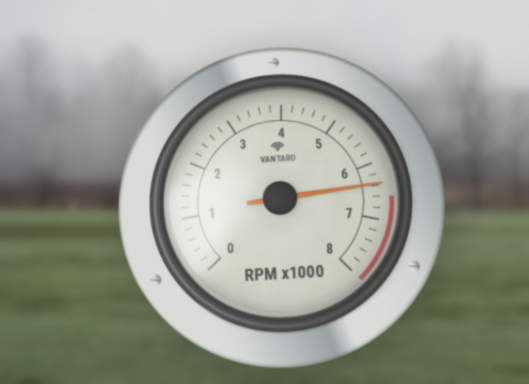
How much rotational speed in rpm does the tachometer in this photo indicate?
6400 rpm
